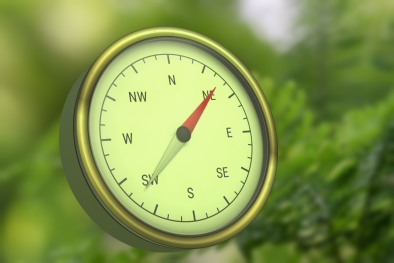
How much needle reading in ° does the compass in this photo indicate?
45 °
